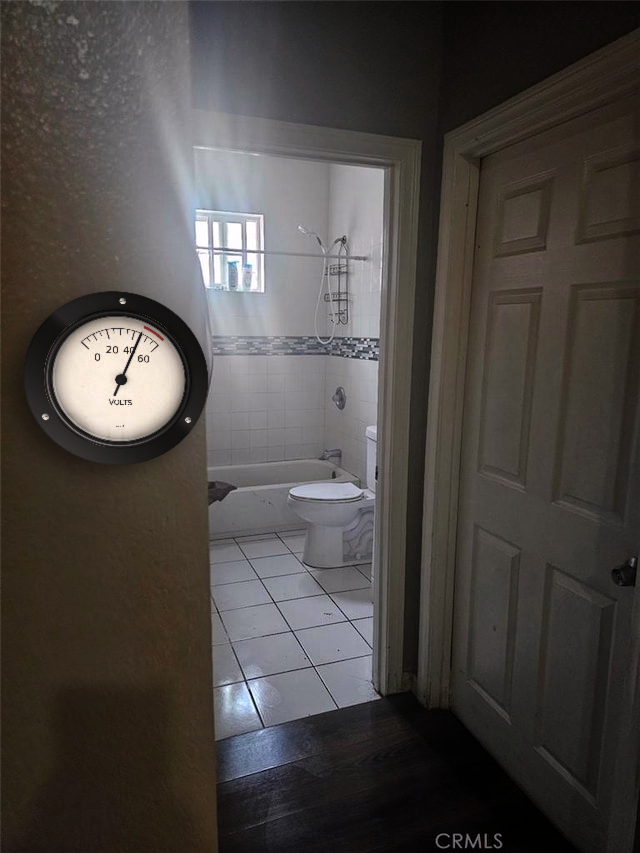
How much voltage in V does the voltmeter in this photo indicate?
45 V
